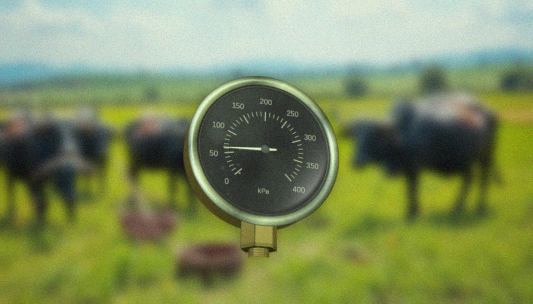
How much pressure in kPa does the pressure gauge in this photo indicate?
60 kPa
